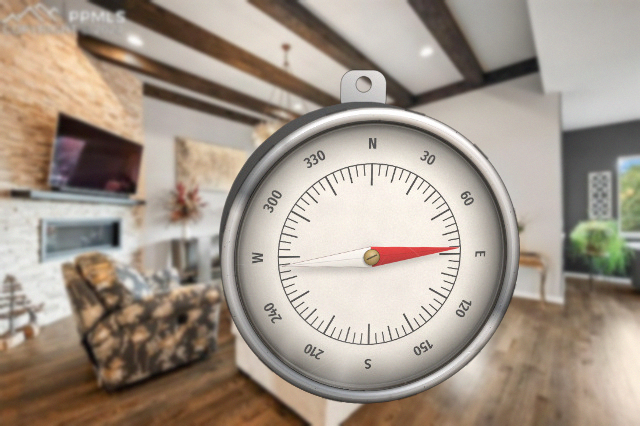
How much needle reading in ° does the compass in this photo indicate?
85 °
